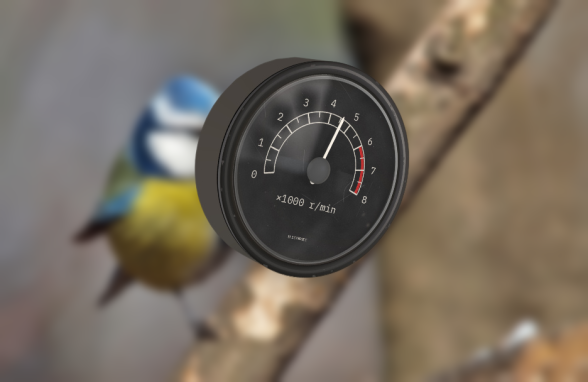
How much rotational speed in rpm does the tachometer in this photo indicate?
4500 rpm
